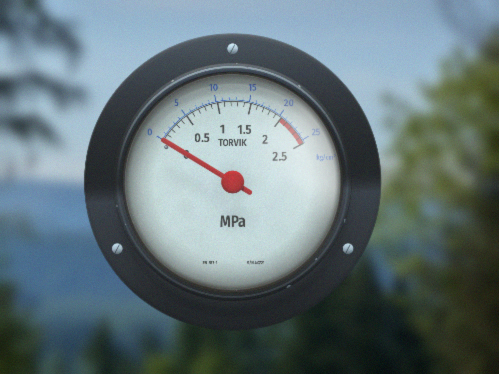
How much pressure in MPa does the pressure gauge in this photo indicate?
0 MPa
